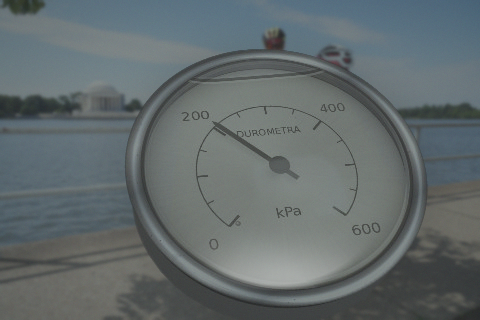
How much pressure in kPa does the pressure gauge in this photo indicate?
200 kPa
